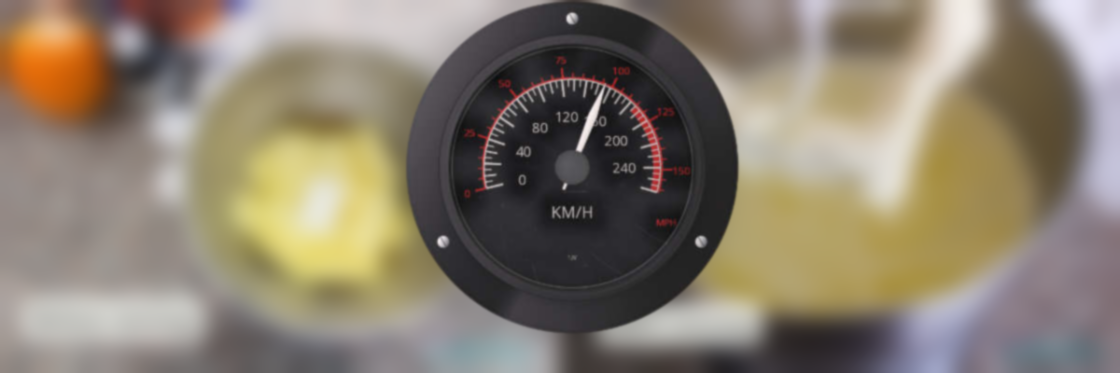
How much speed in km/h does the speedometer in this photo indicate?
155 km/h
